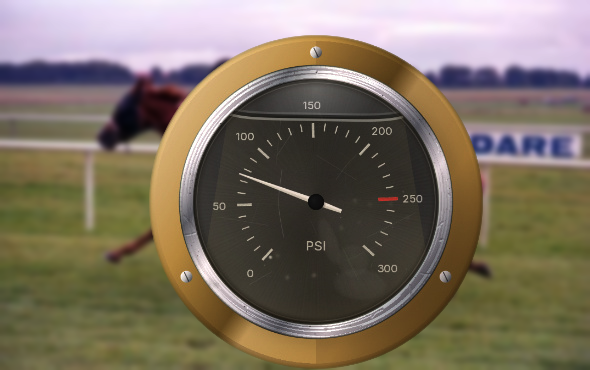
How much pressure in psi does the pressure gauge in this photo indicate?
75 psi
